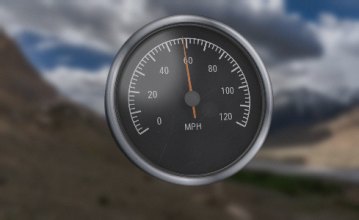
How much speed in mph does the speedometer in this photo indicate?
58 mph
